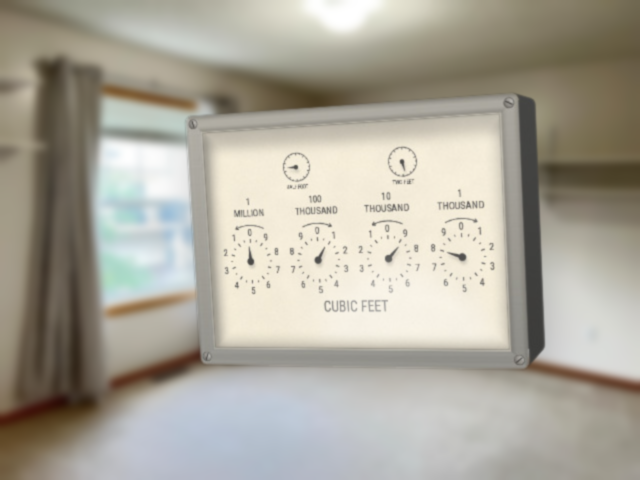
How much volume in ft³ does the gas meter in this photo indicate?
8800 ft³
